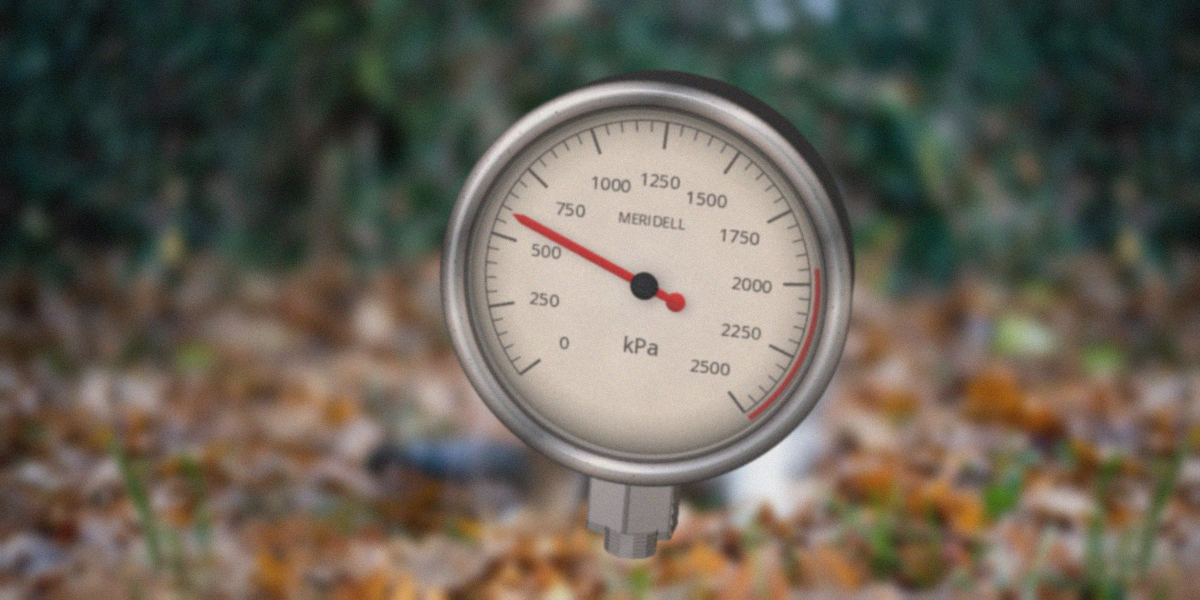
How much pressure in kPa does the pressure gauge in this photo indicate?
600 kPa
